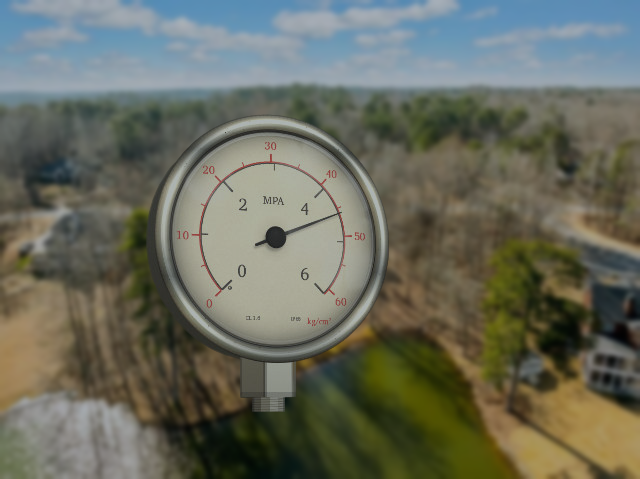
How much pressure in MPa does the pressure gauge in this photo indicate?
4.5 MPa
